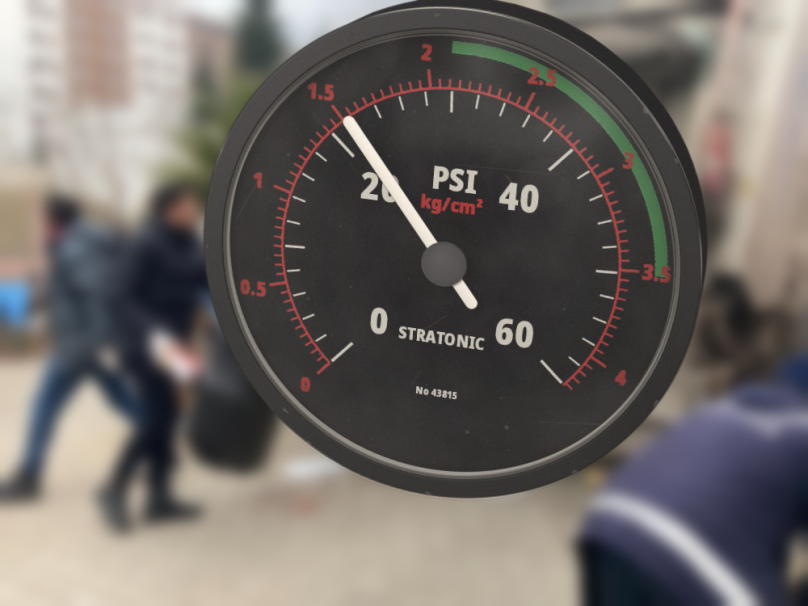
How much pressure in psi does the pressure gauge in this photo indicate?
22 psi
